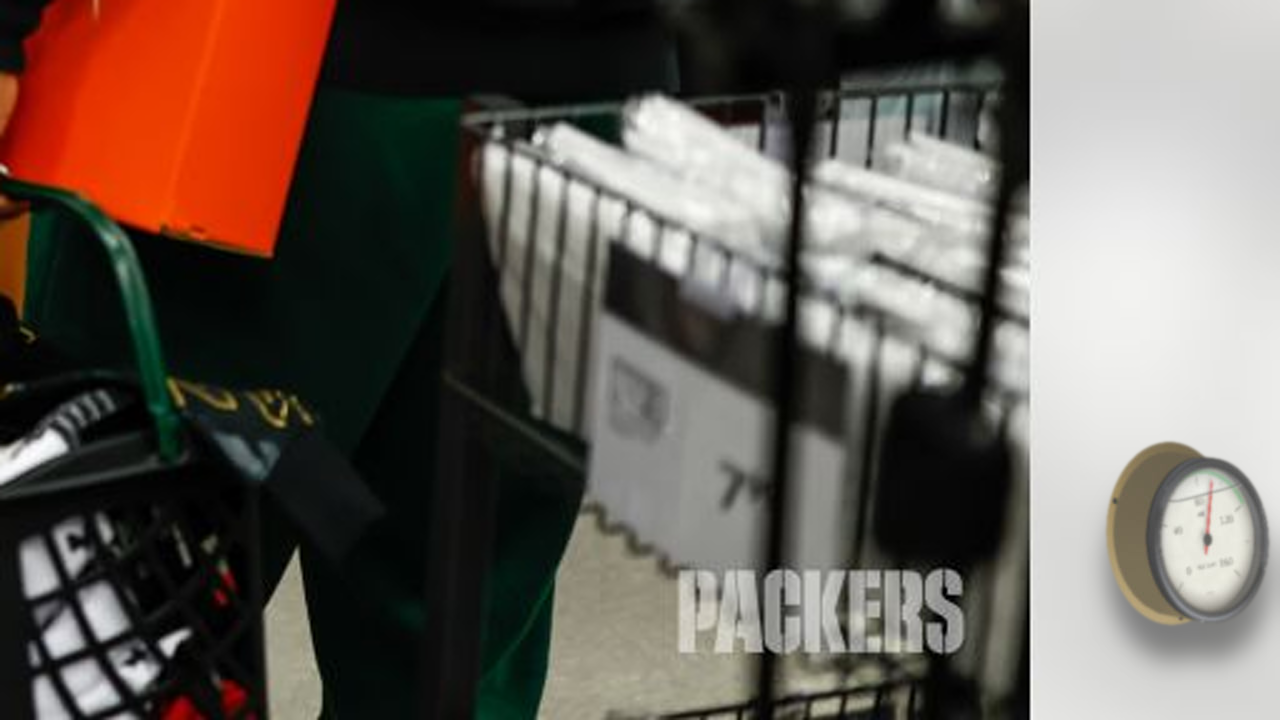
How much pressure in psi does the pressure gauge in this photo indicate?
90 psi
